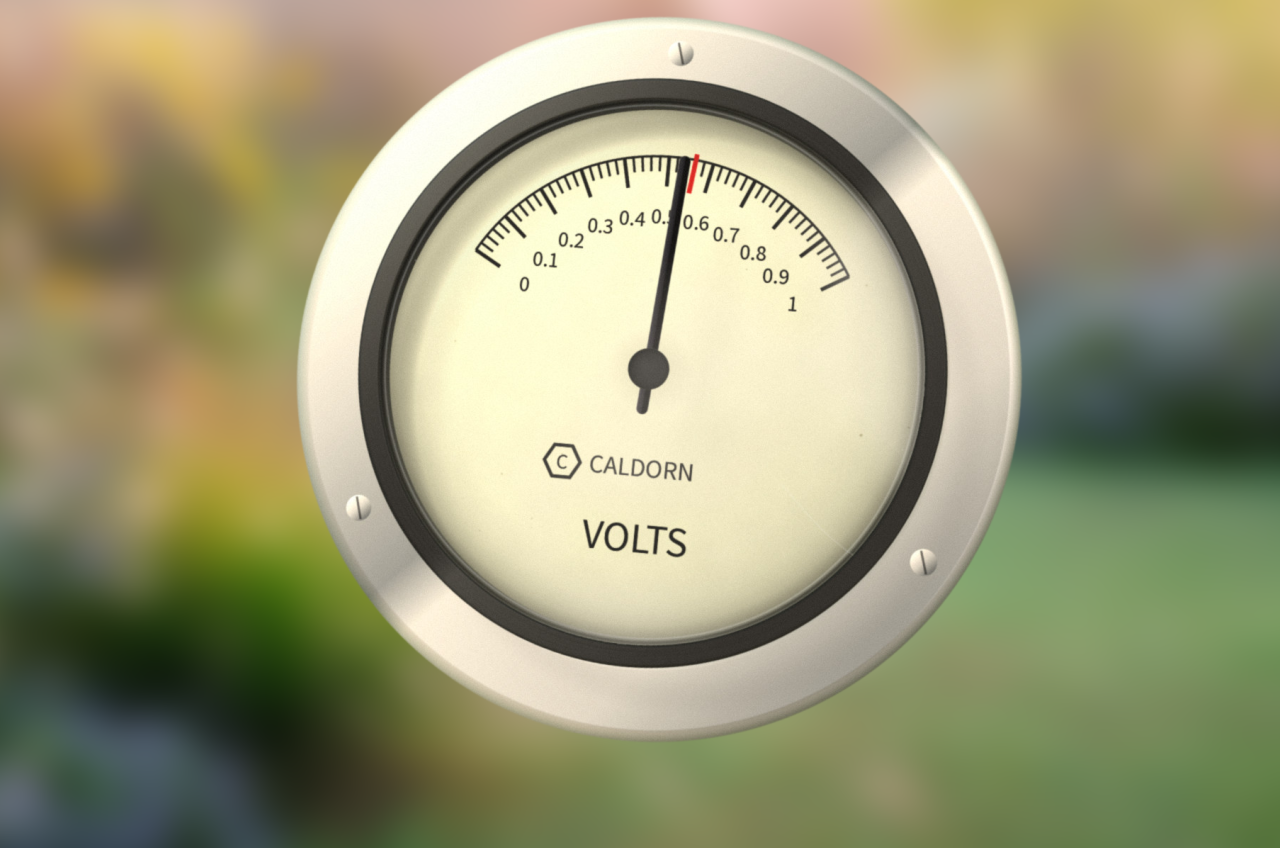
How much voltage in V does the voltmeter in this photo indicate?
0.54 V
